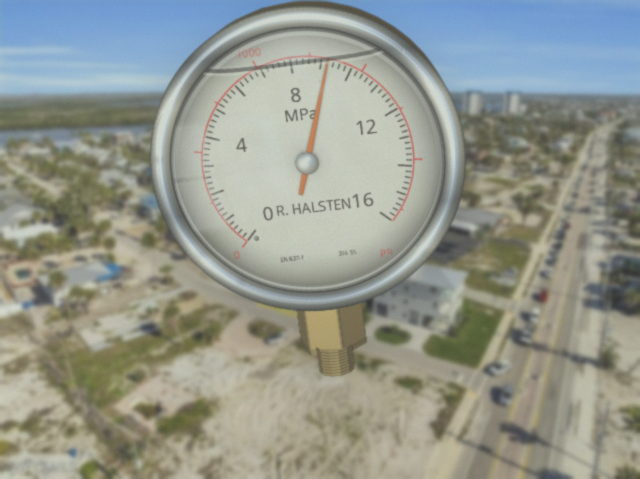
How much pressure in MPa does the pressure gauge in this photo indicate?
9.2 MPa
